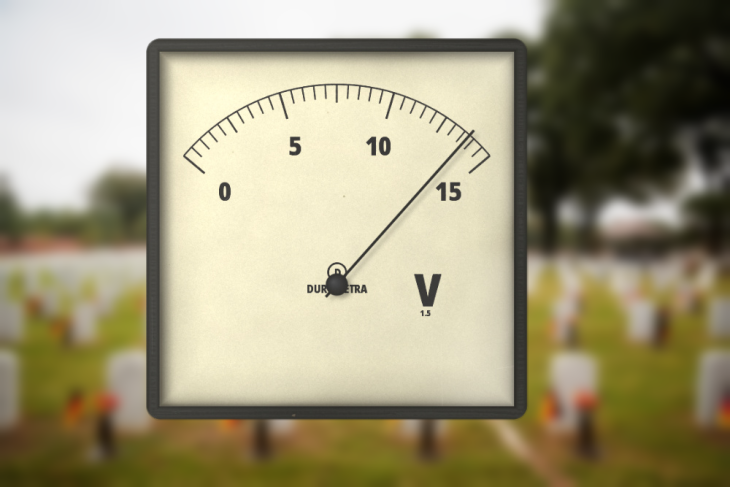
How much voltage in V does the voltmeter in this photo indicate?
13.75 V
